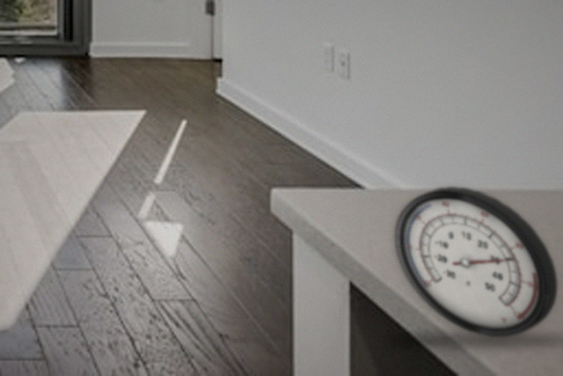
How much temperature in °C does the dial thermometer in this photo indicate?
30 °C
